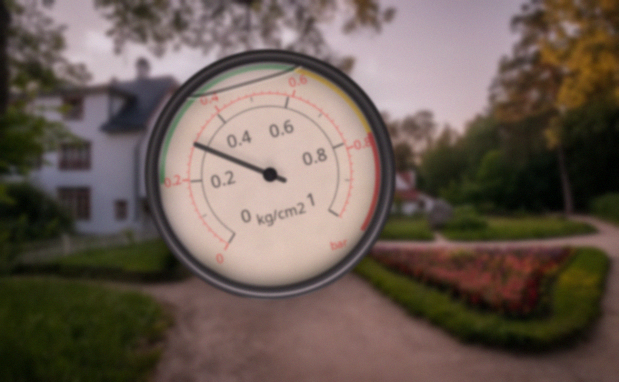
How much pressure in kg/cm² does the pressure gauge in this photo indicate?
0.3 kg/cm²
